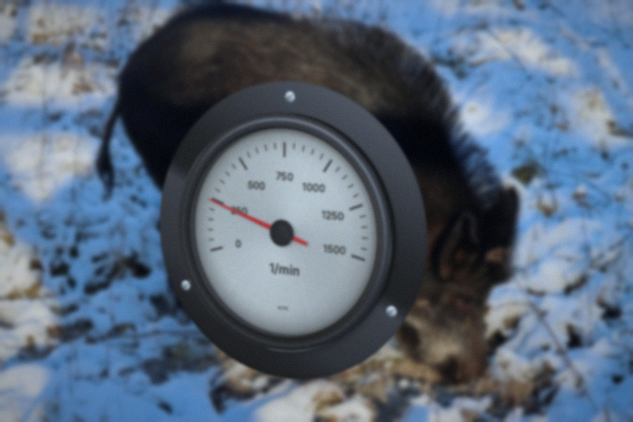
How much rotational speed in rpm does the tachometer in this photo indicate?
250 rpm
